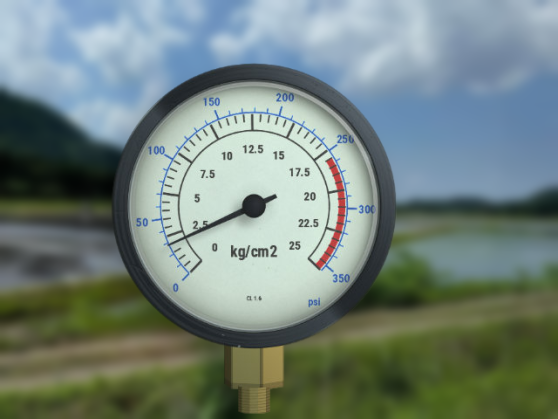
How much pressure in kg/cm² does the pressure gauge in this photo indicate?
2 kg/cm²
